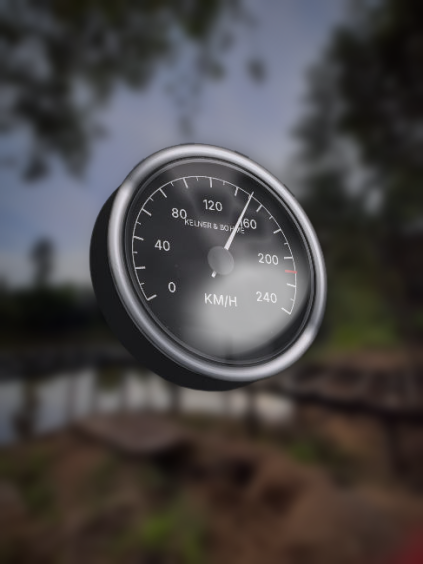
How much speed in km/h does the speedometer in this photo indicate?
150 km/h
